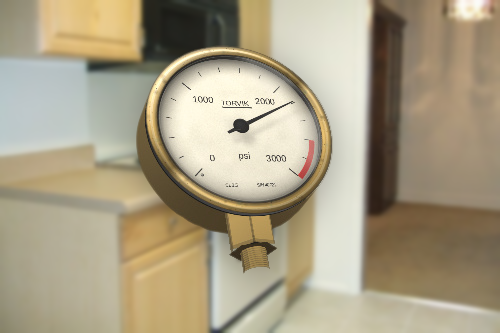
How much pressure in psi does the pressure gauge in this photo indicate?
2200 psi
